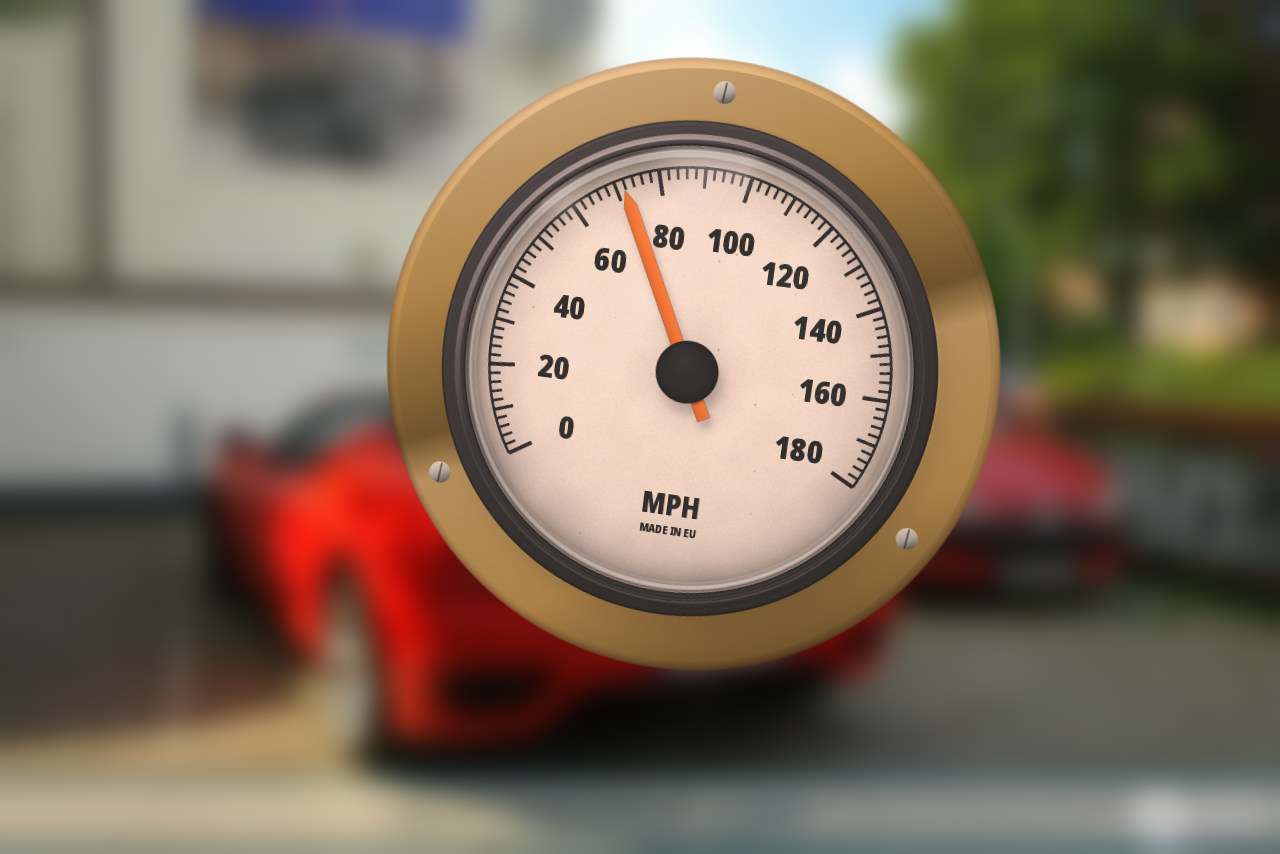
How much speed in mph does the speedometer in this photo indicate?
72 mph
